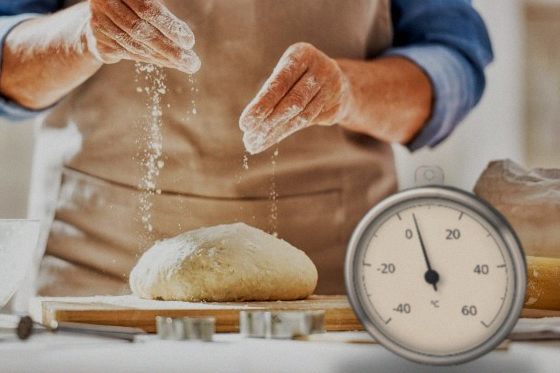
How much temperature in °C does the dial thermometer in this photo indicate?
5 °C
